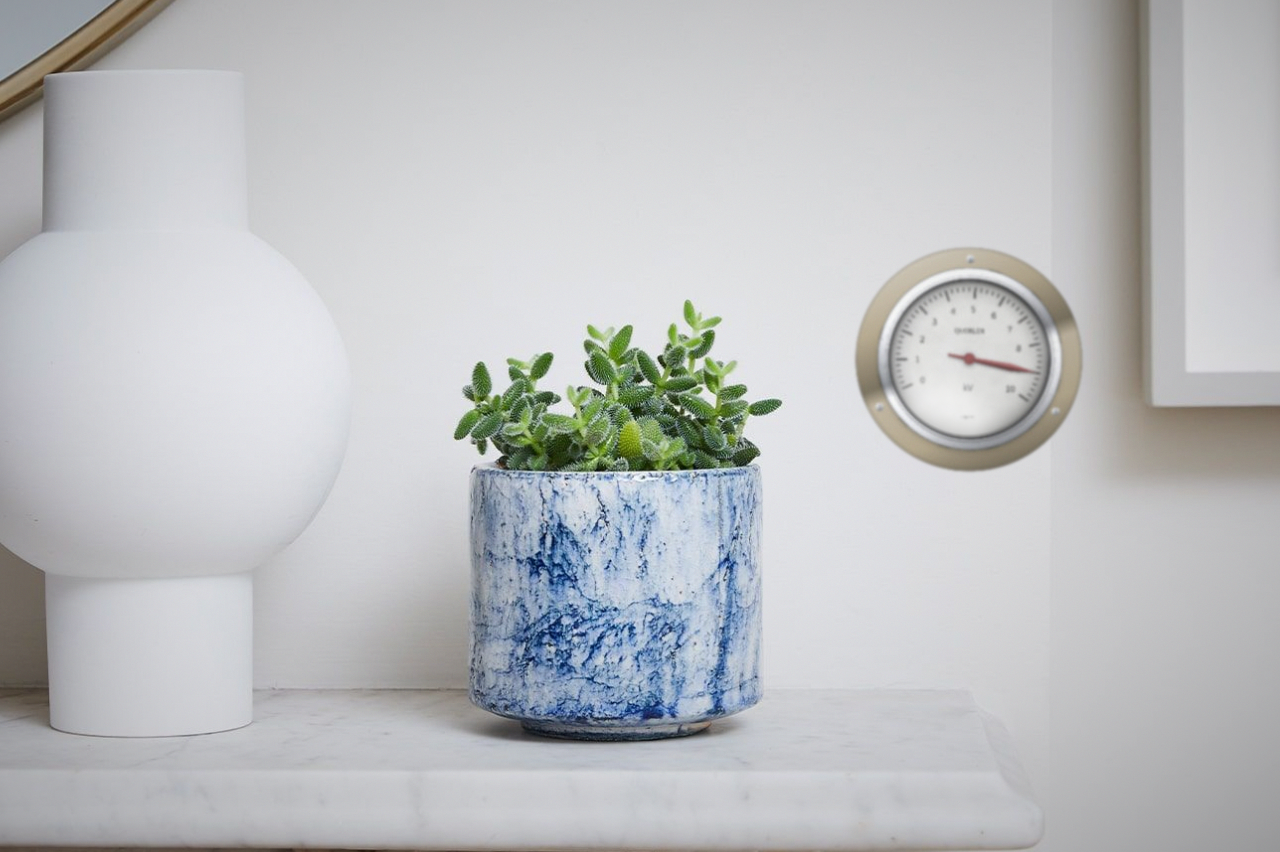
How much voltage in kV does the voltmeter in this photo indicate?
9 kV
